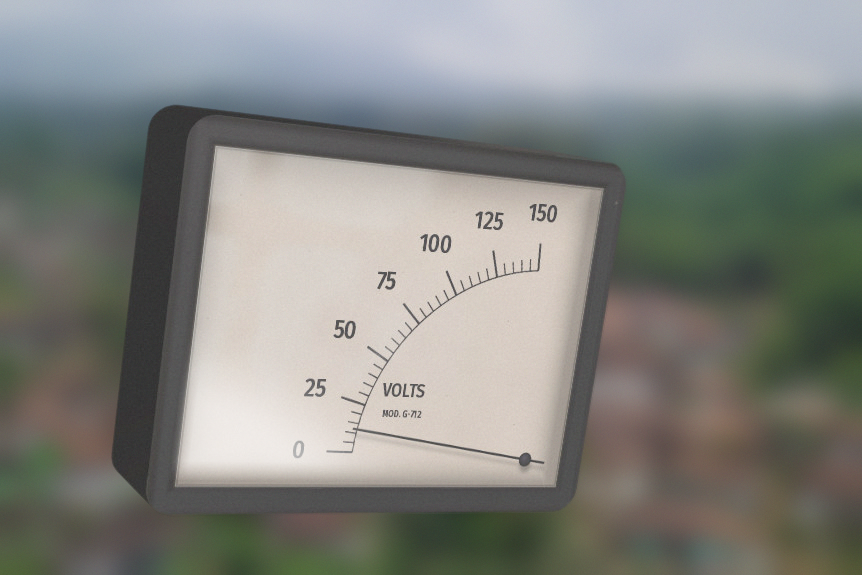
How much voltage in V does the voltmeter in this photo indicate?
12.5 V
